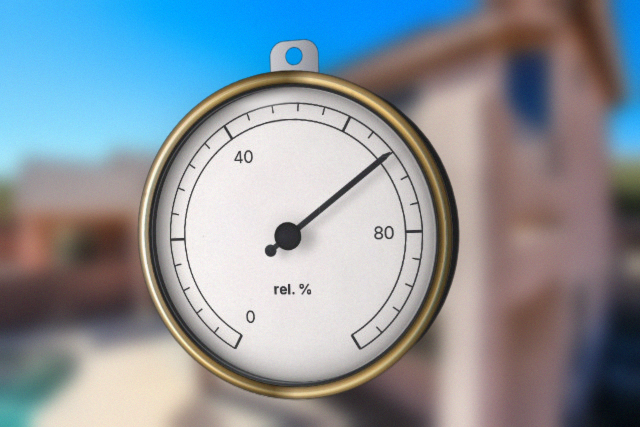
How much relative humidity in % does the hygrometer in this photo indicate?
68 %
